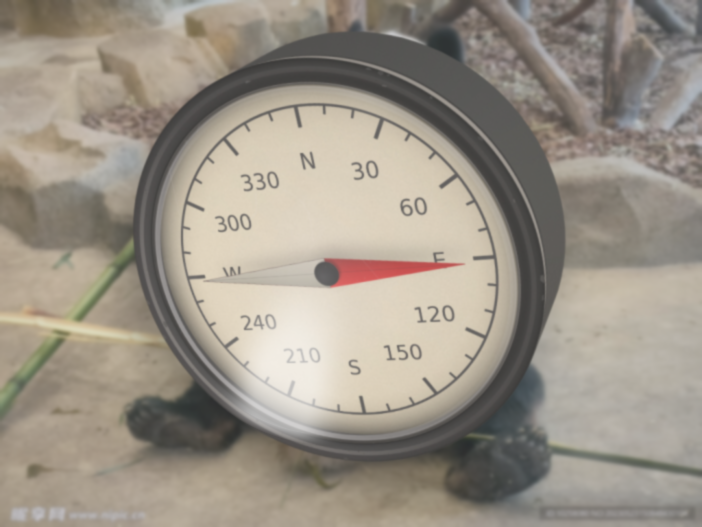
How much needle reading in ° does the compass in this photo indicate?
90 °
